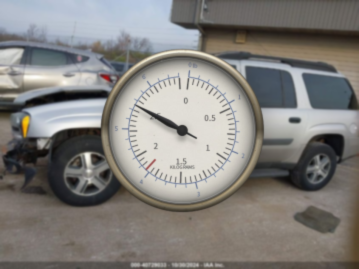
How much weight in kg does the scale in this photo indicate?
2.5 kg
